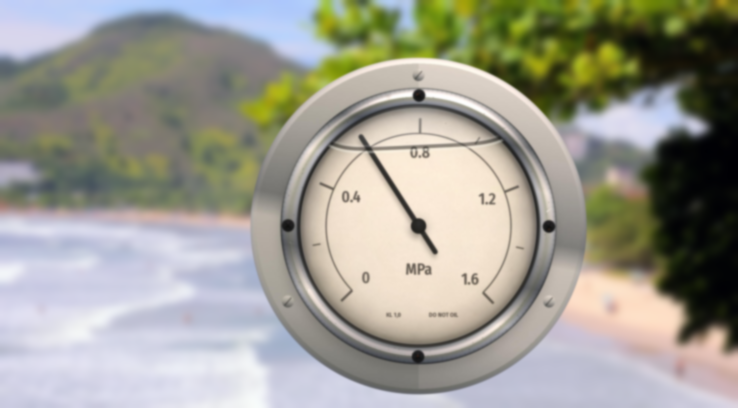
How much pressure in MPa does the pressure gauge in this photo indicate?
0.6 MPa
